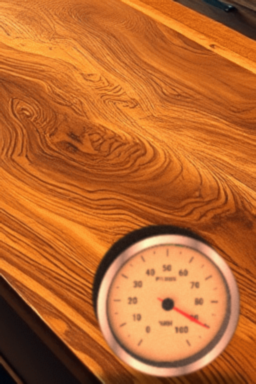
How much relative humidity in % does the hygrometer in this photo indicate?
90 %
